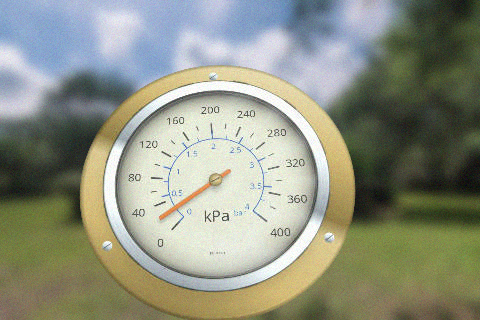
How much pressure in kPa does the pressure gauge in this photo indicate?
20 kPa
